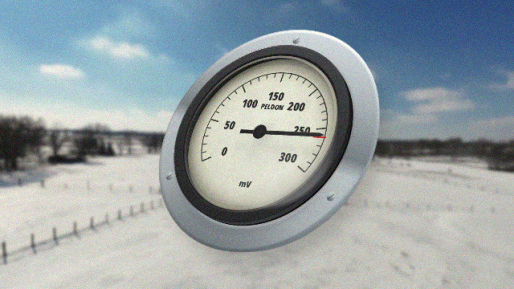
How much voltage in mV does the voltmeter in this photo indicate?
260 mV
